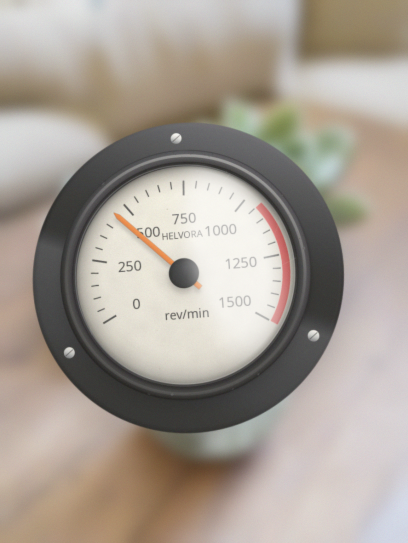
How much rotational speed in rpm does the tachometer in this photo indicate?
450 rpm
